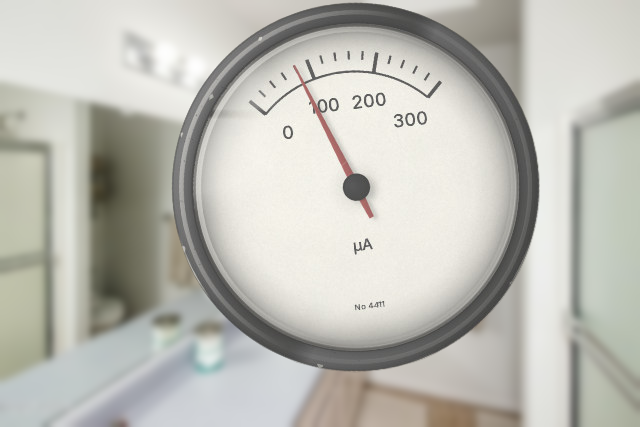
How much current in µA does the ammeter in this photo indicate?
80 µA
